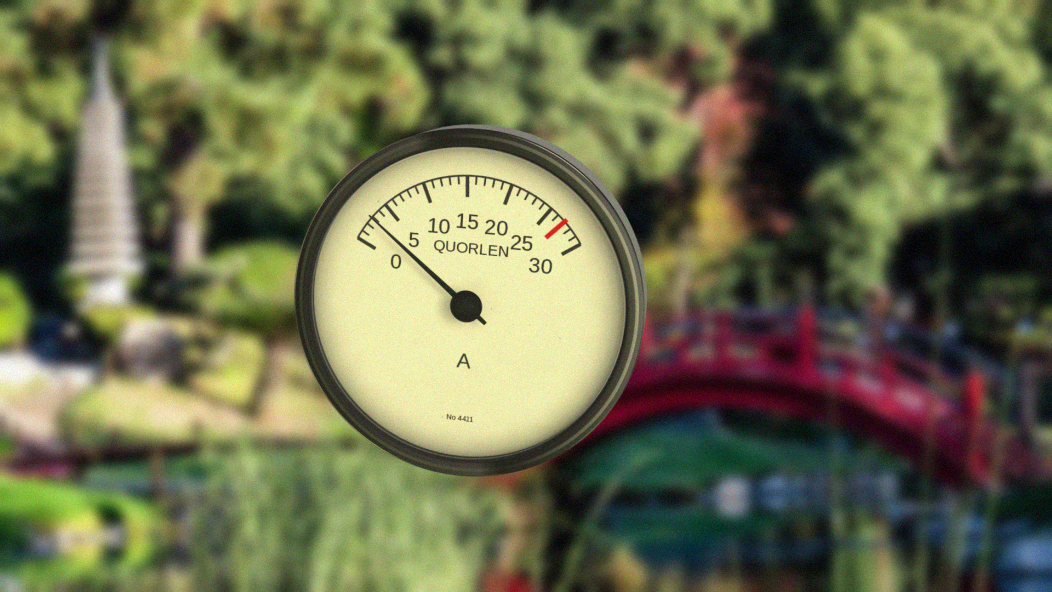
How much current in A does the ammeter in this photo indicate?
3 A
